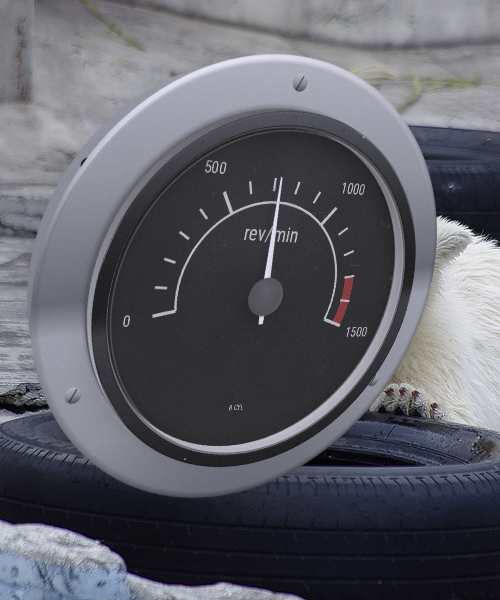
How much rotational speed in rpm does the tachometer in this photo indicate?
700 rpm
